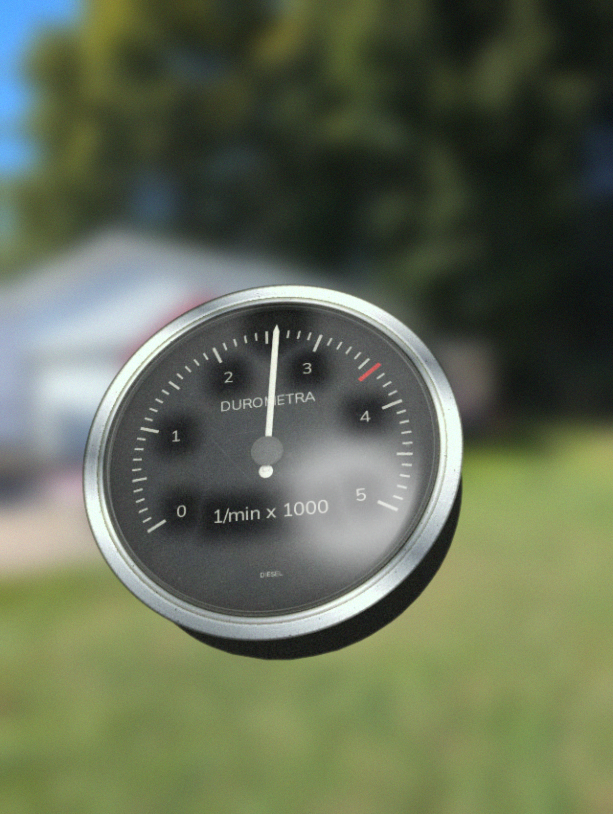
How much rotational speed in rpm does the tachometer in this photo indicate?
2600 rpm
